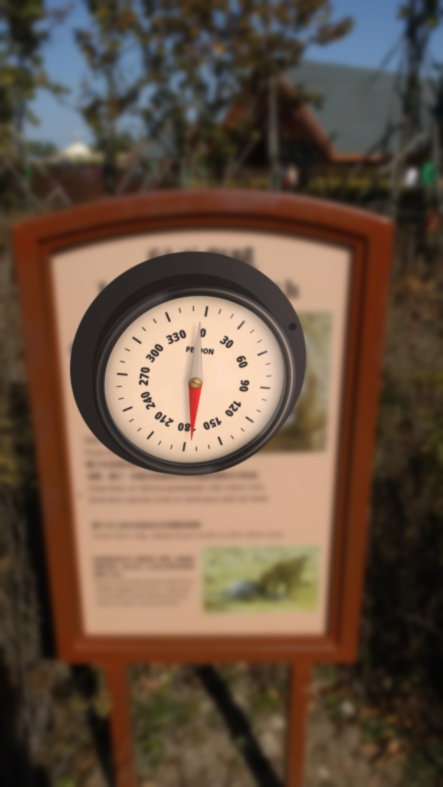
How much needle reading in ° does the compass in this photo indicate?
175 °
